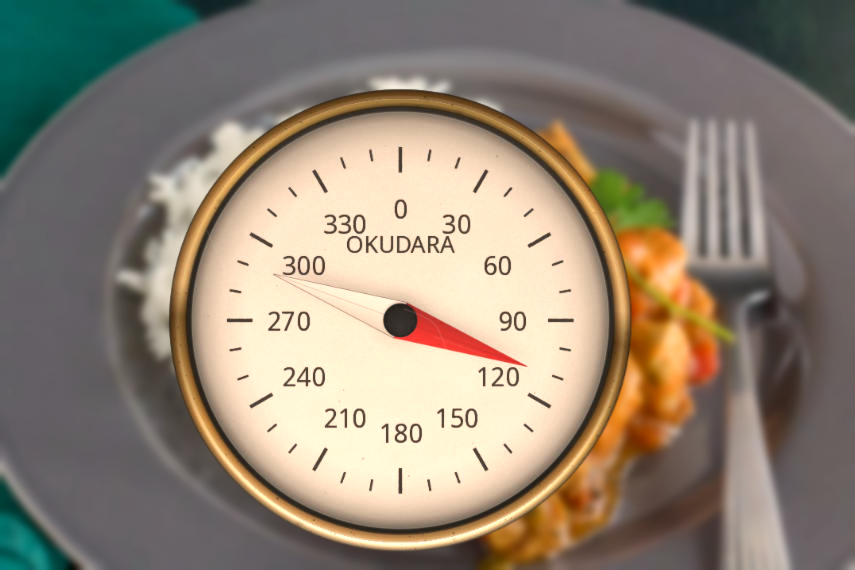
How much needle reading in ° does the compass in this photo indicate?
110 °
